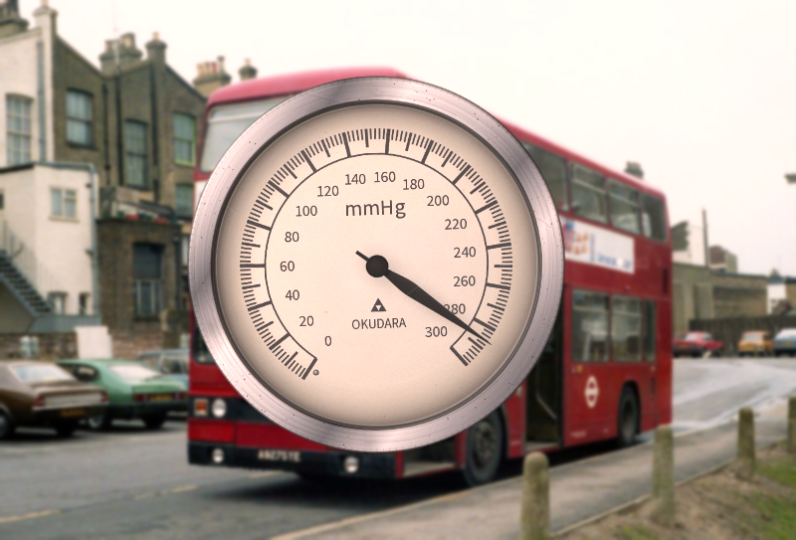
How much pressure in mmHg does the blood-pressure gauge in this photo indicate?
286 mmHg
